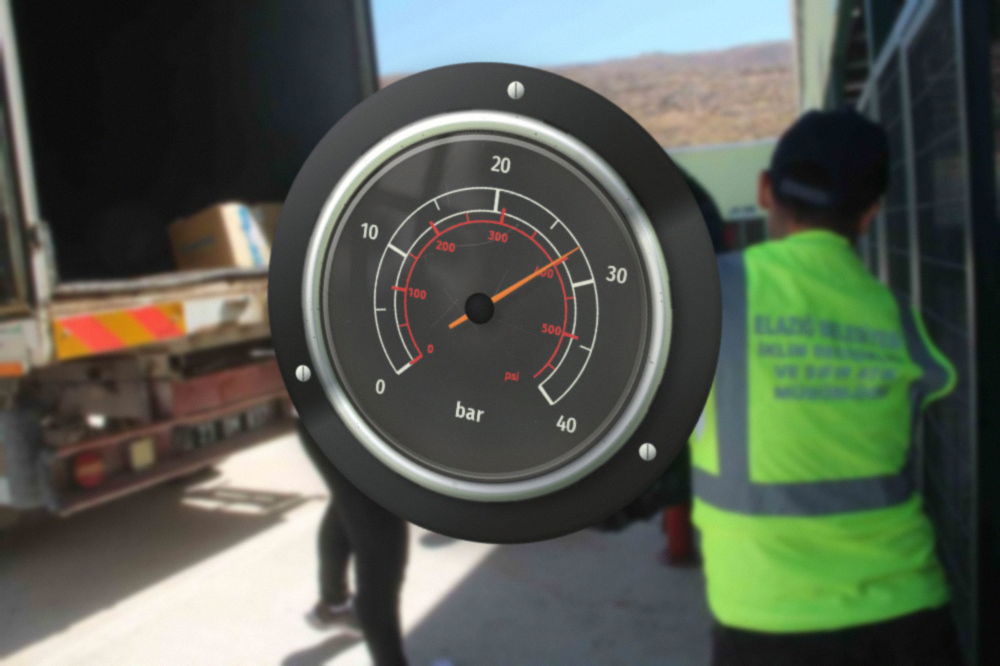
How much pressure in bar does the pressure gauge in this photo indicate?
27.5 bar
